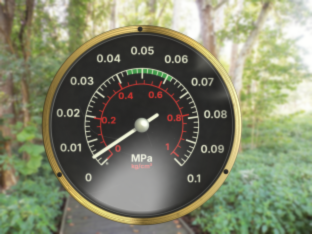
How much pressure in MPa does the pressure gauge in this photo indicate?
0.004 MPa
